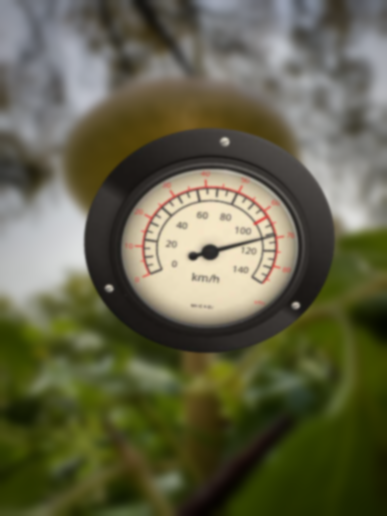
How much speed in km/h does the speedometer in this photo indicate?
110 km/h
